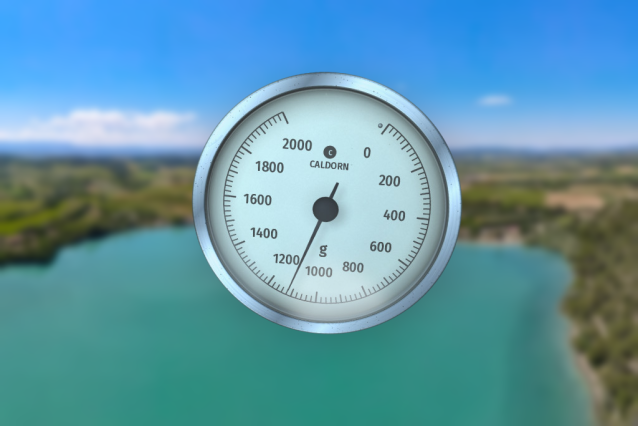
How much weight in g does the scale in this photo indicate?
1120 g
